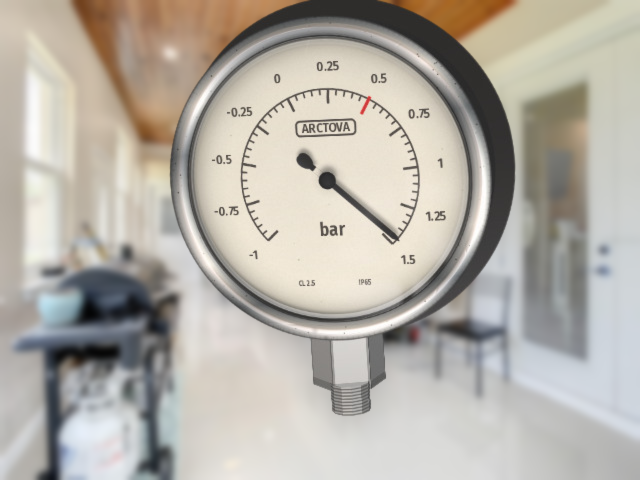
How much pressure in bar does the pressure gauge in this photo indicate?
1.45 bar
